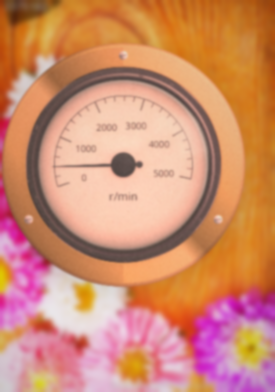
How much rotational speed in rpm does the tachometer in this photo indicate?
400 rpm
